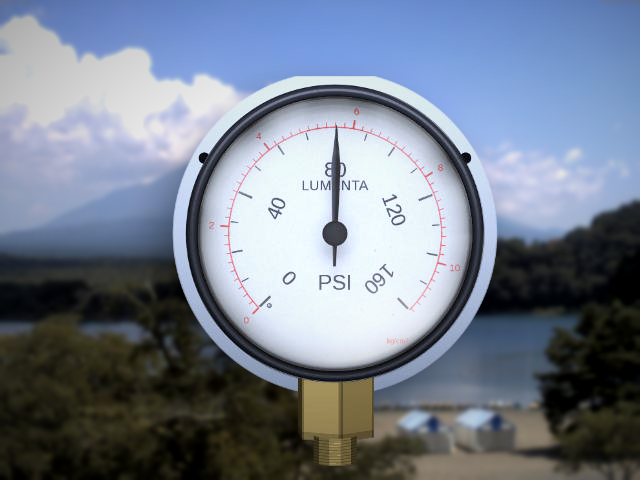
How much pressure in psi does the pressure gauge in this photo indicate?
80 psi
